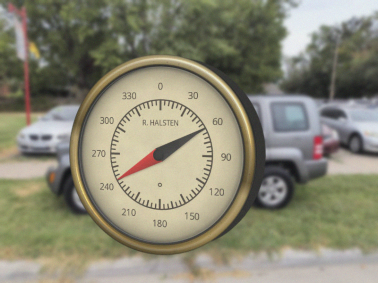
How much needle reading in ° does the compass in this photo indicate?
240 °
